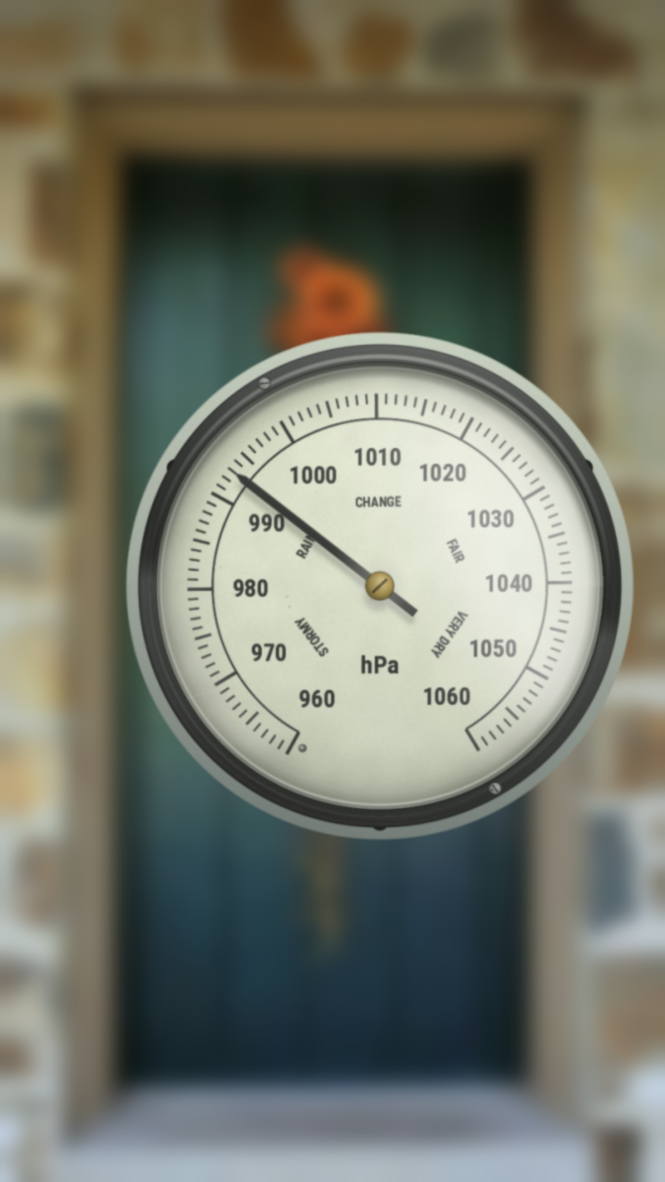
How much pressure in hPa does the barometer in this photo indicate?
993 hPa
